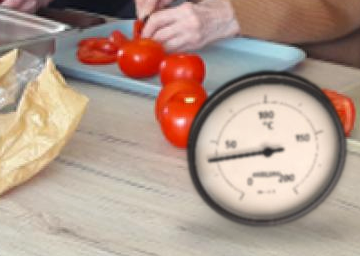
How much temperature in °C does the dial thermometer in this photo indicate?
37.5 °C
